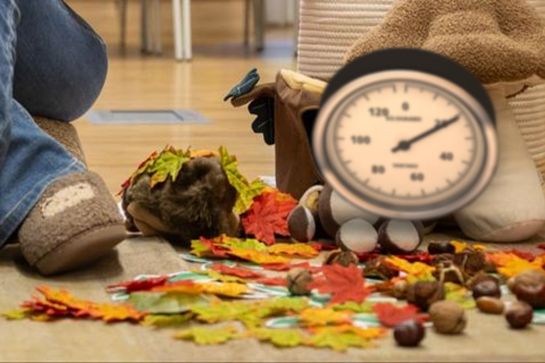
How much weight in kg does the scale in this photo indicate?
20 kg
